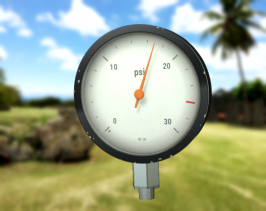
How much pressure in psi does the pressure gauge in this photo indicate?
17 psi
